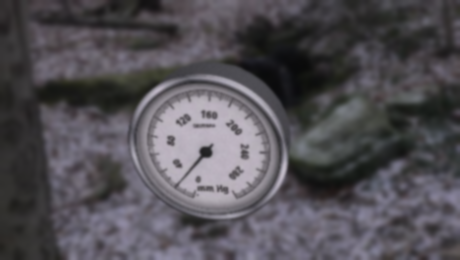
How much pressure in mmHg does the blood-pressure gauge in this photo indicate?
20 mmHg
